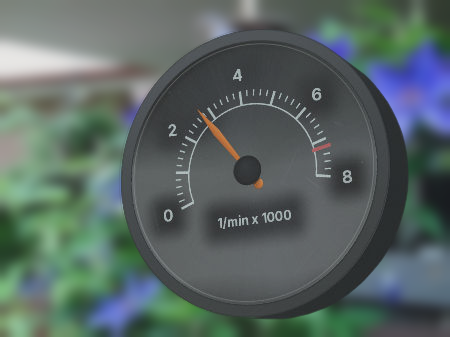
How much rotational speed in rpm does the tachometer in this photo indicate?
2800 rpm
